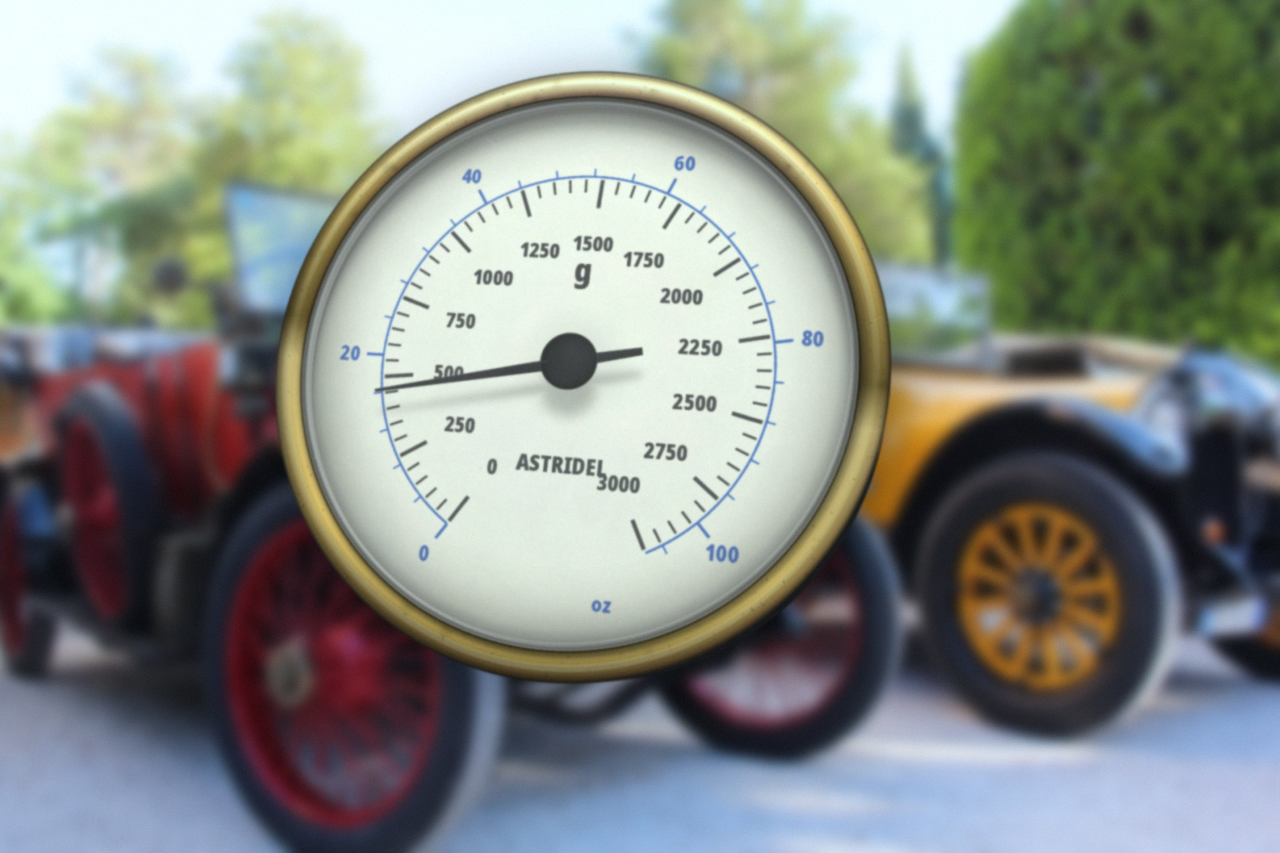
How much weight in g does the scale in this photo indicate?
450 g
